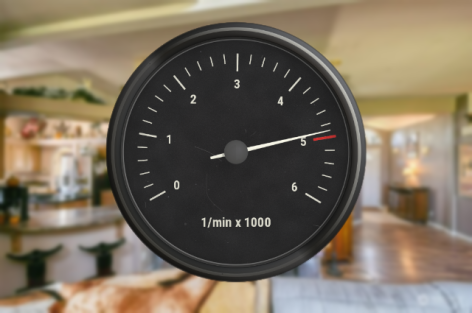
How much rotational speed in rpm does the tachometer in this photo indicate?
4900 rpm
